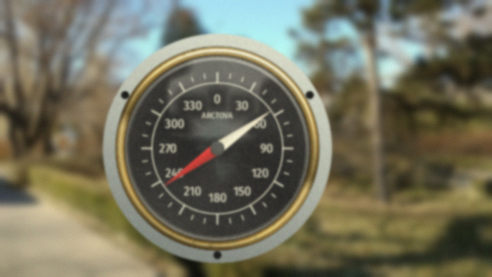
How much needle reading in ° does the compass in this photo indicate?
235 °
